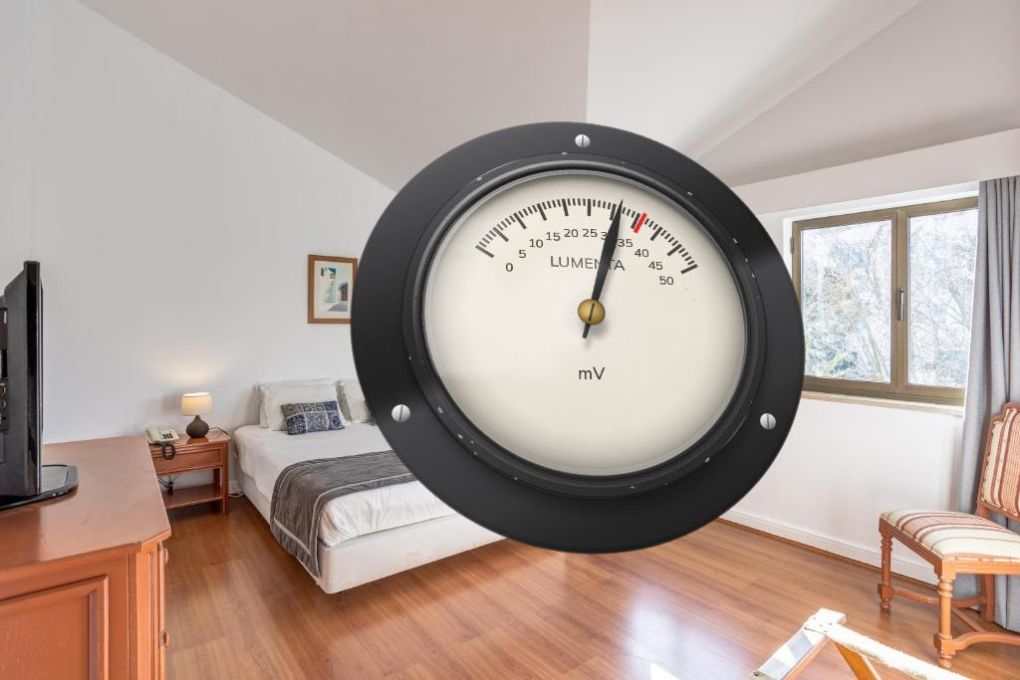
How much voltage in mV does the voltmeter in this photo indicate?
31 mV
